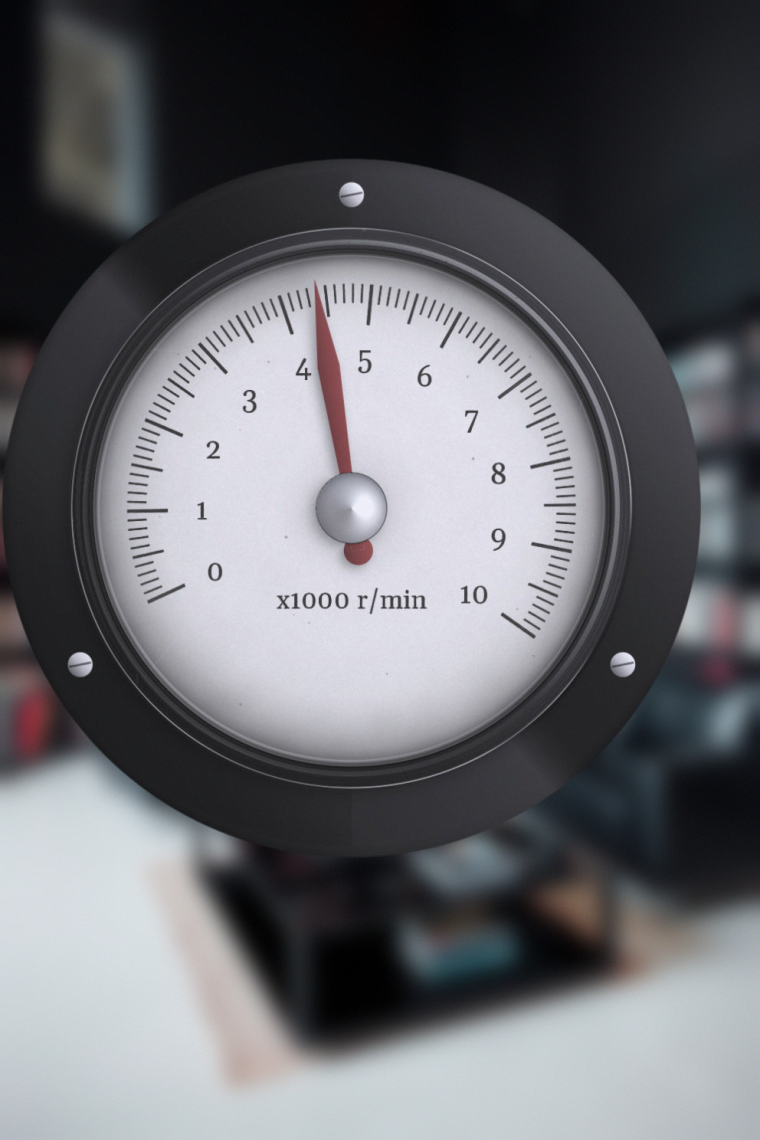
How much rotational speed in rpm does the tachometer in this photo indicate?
4400 rpm
